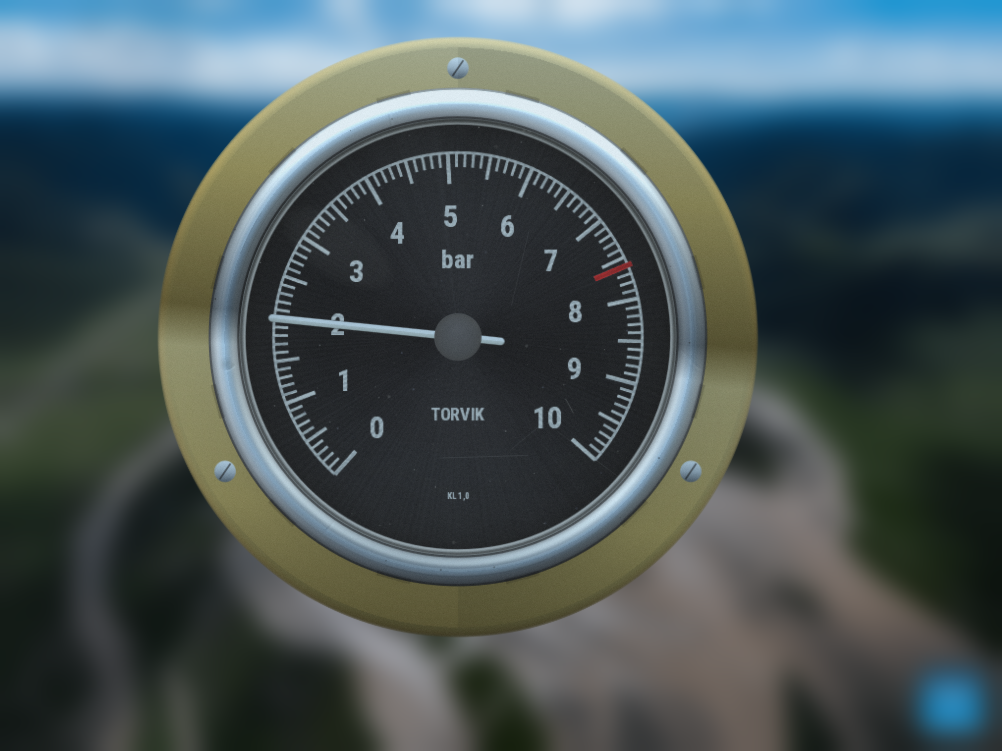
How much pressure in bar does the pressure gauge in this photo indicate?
2 bar
